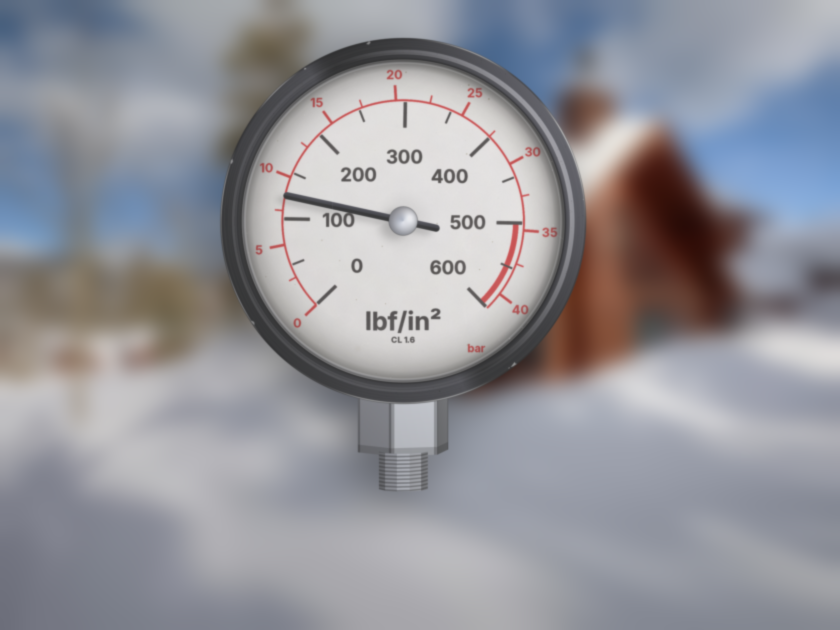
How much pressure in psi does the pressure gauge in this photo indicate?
125 psi
